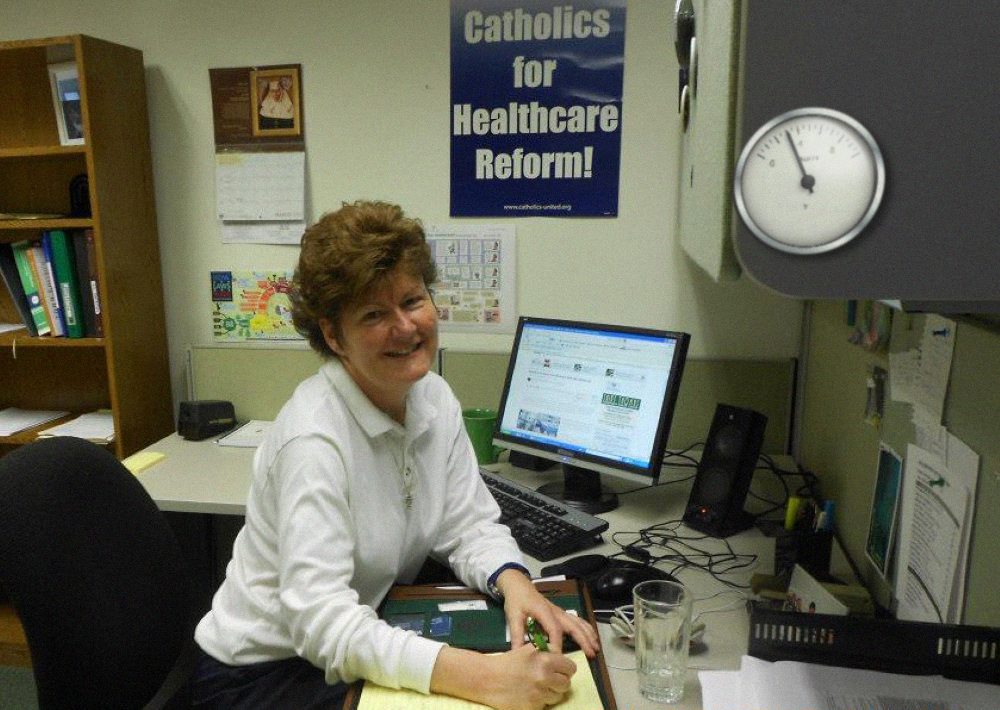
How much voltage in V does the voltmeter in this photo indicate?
3 V
